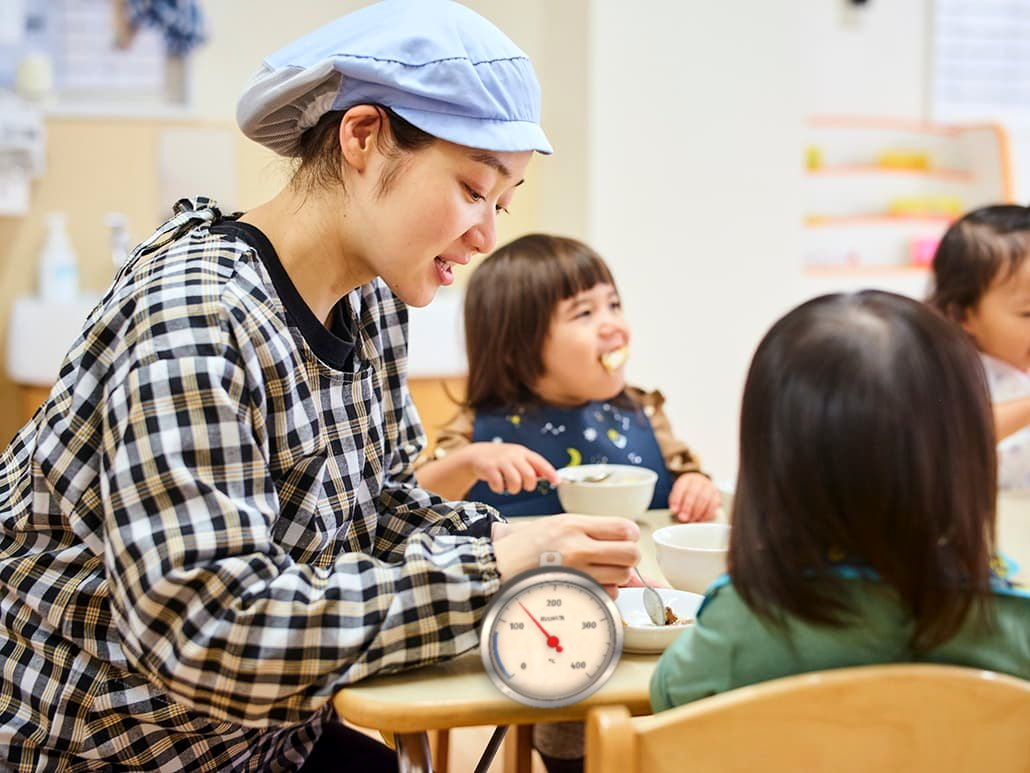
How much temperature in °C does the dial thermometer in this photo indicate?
140 °C
